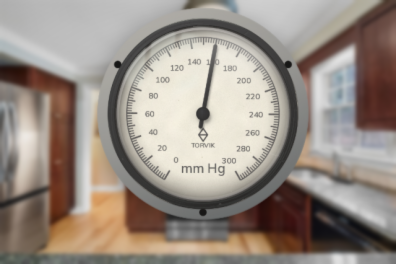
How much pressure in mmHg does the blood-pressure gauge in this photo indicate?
160 mmHg
